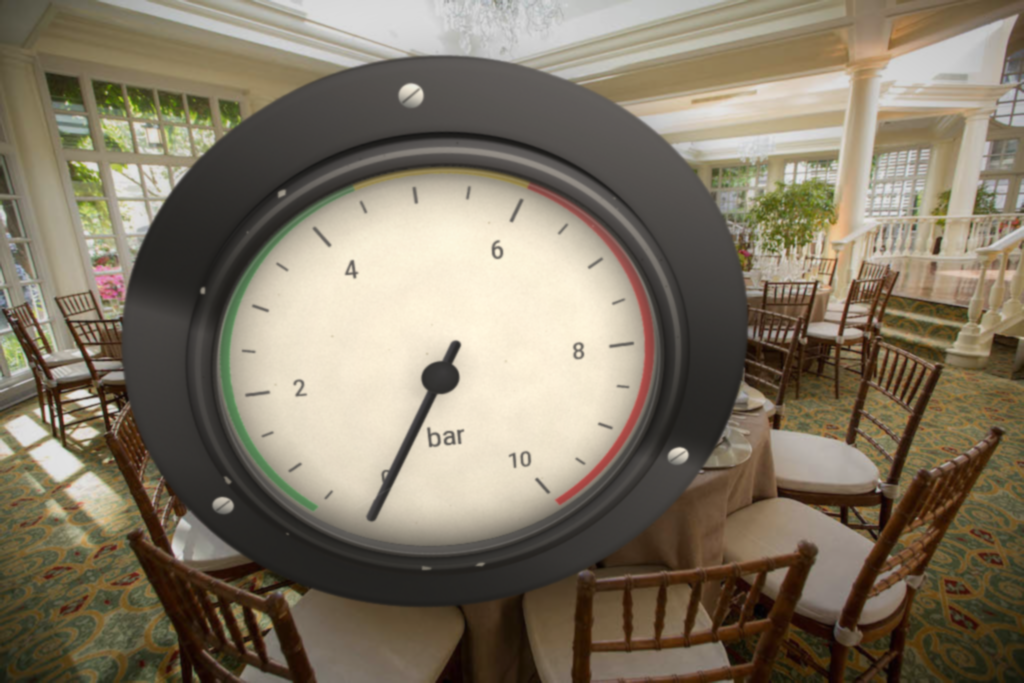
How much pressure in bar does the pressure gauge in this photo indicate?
0 bar
